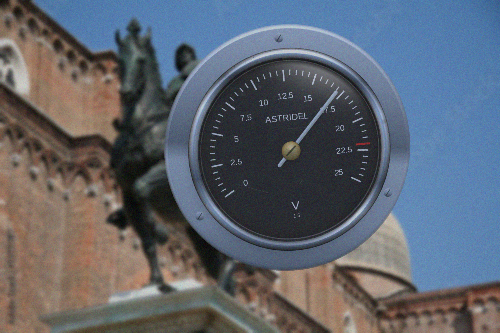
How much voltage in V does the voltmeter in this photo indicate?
17 V
